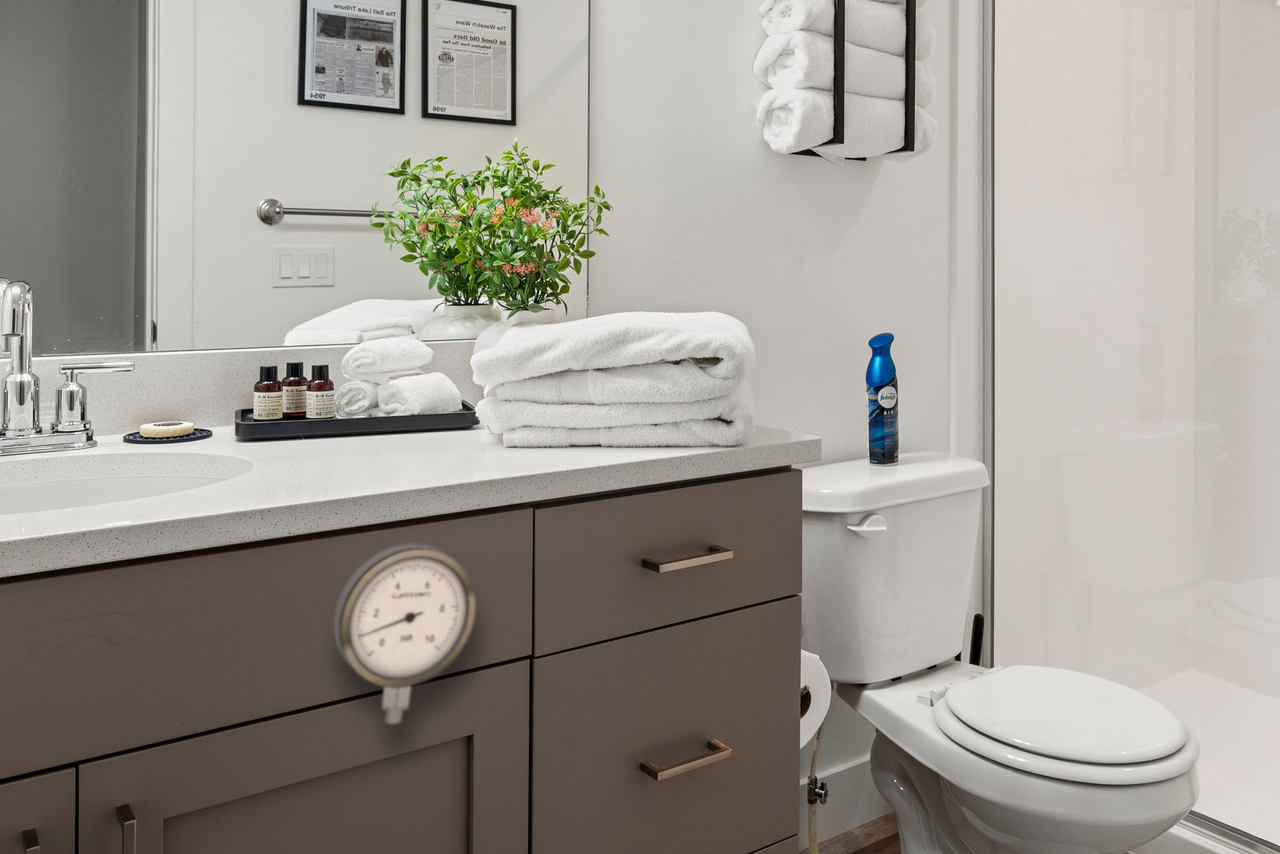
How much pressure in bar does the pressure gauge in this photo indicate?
1 bar
